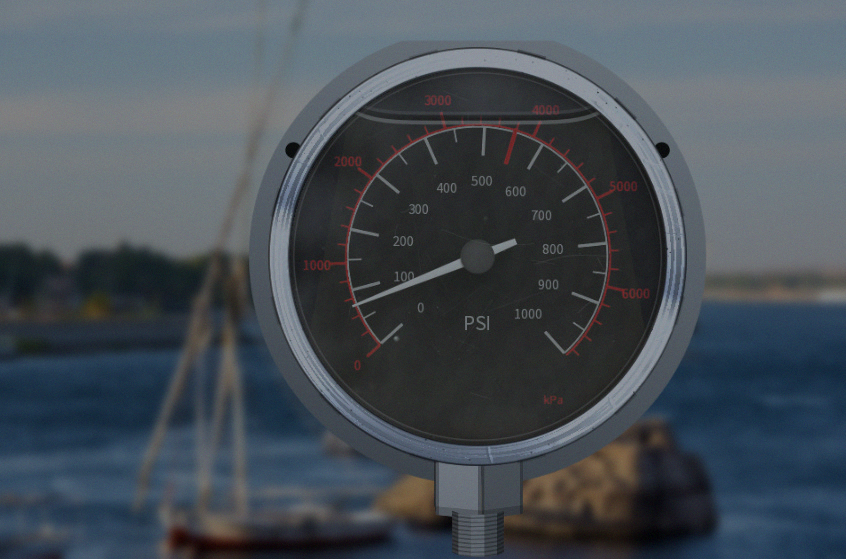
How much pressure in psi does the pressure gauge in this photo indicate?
75 psi
